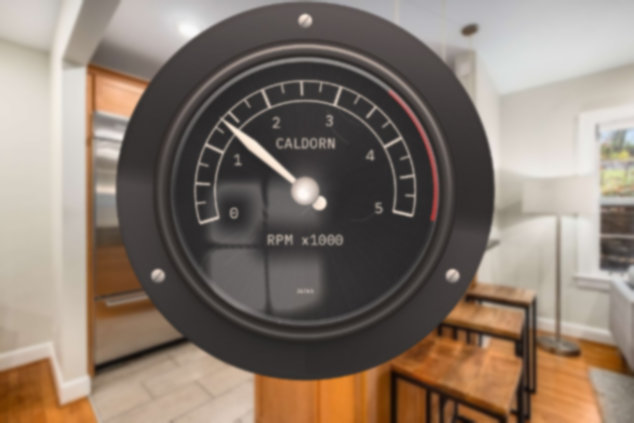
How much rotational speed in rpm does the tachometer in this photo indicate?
1375 rpm
